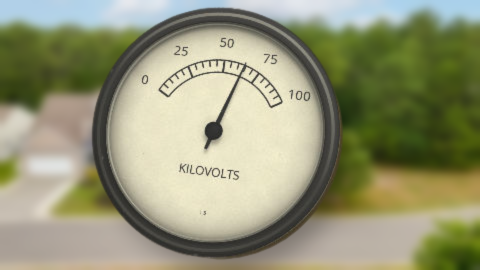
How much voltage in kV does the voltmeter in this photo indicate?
65 kV
